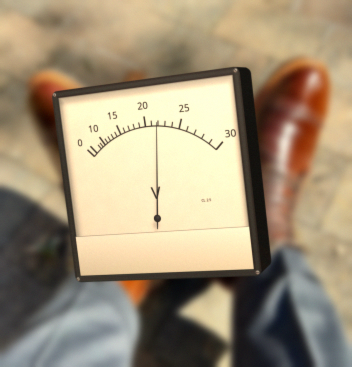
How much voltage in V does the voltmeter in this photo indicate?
22 V
